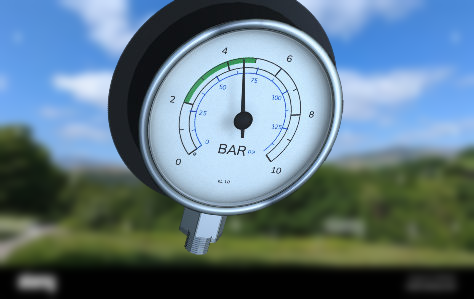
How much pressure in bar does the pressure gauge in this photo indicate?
4.5 bar
